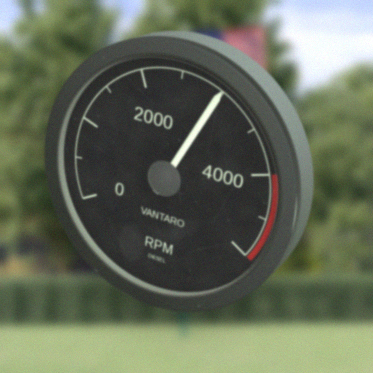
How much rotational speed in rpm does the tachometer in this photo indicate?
3000 rpm
